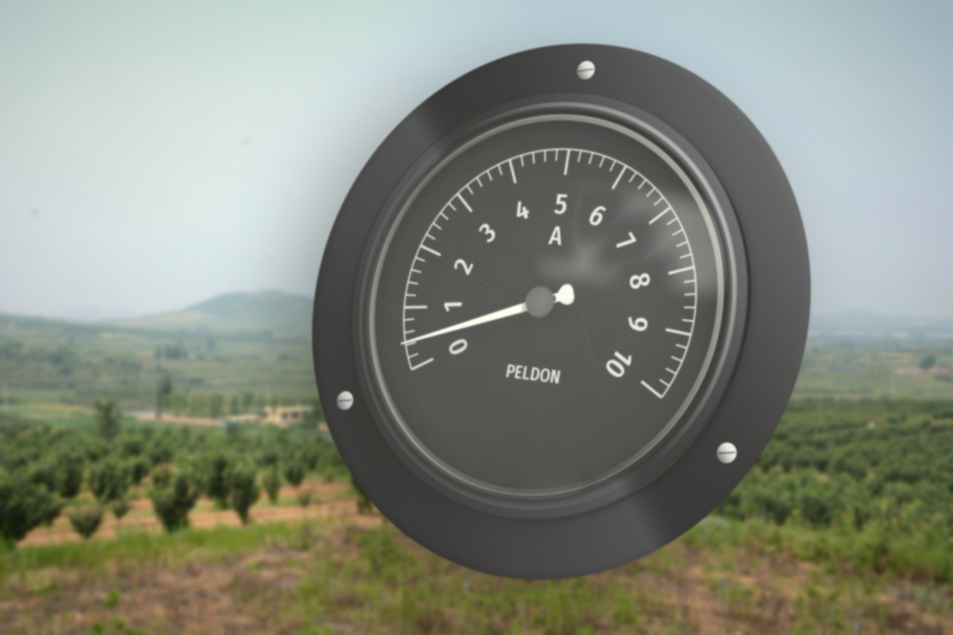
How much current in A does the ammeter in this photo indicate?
0.4 A
